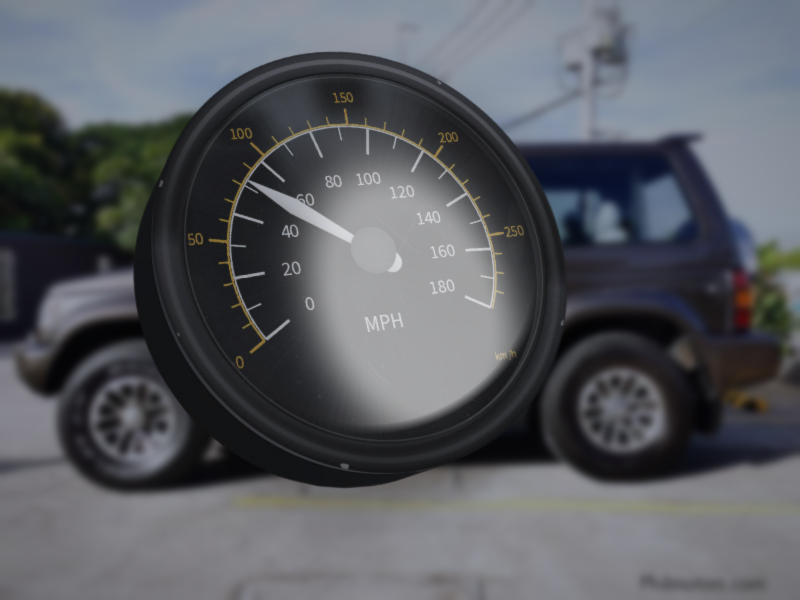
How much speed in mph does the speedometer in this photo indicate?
50 mph
